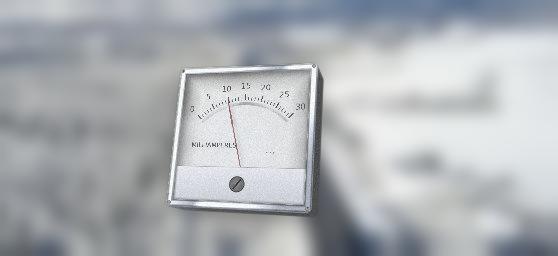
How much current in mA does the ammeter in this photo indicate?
10 mA
